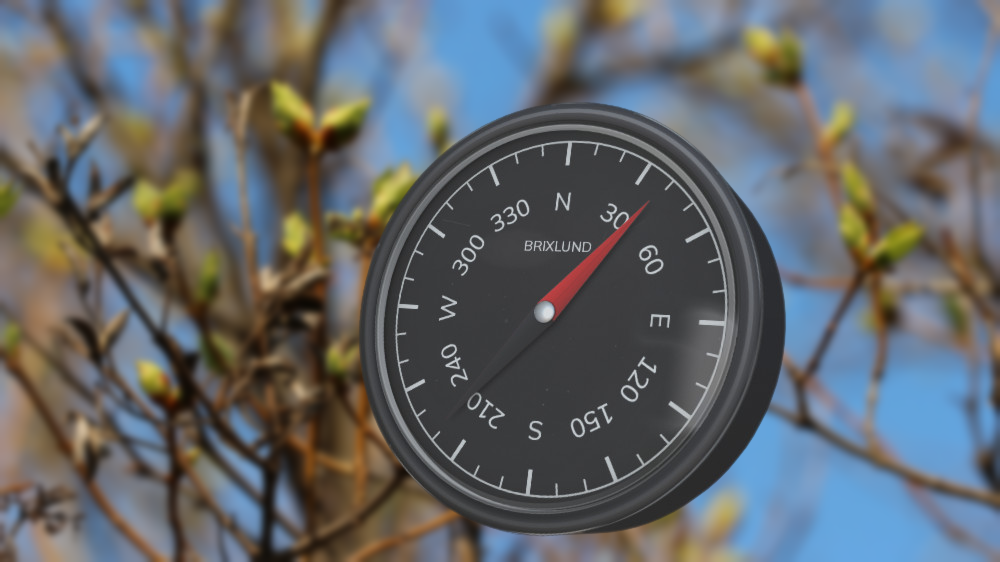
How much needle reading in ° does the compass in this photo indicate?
40 °
